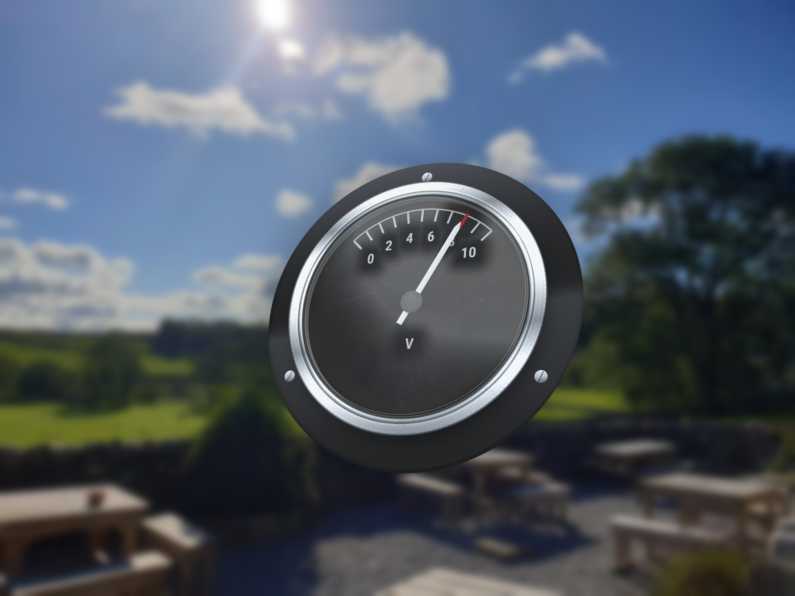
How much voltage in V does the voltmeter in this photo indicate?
8 V
